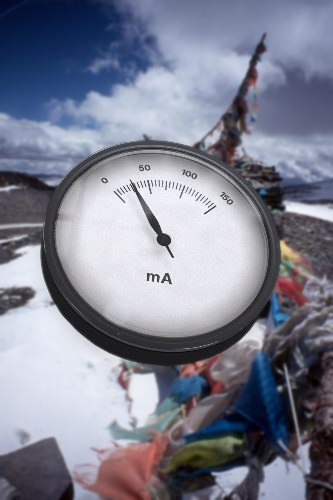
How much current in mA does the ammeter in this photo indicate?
25 mA
